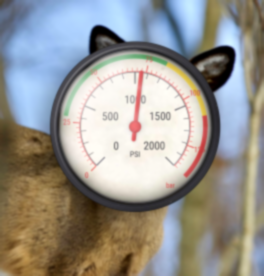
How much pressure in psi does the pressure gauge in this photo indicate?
1050 psi
